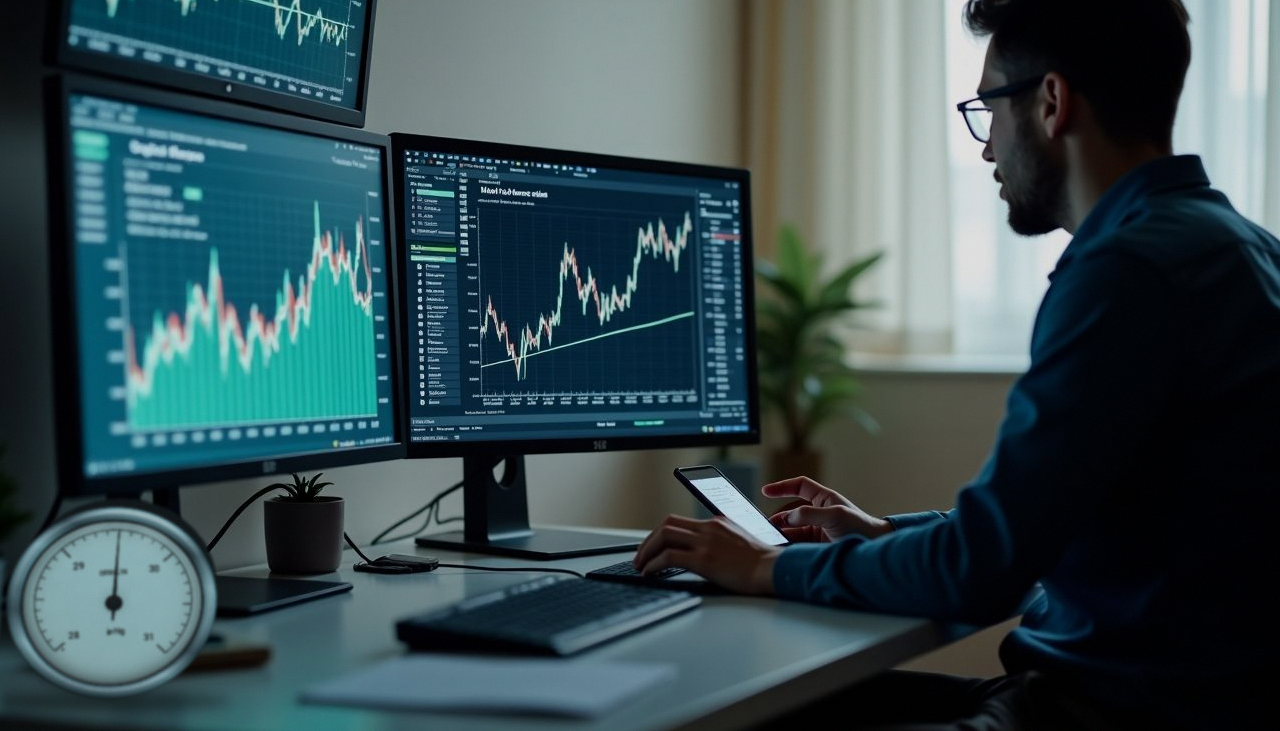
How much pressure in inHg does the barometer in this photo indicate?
29.5 inHg
